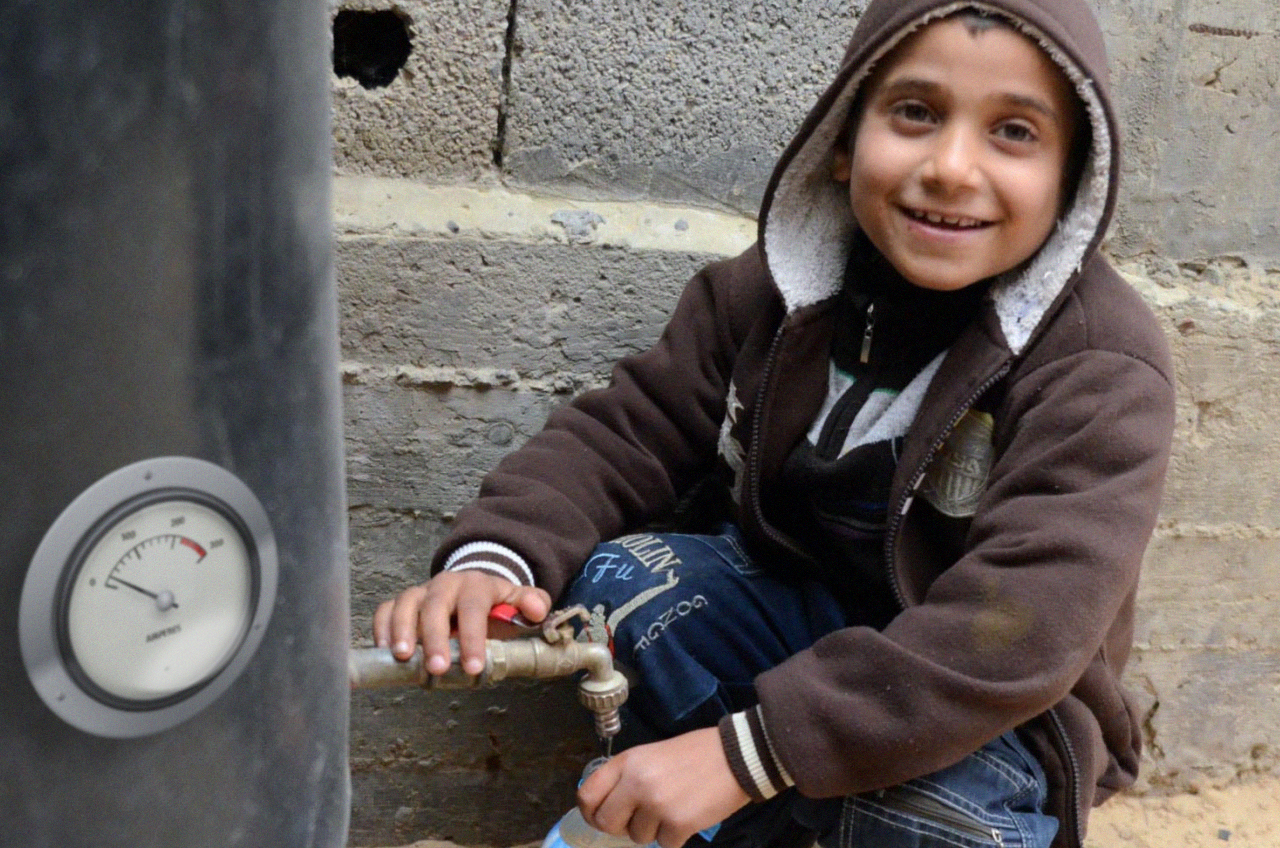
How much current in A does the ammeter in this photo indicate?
20 A
